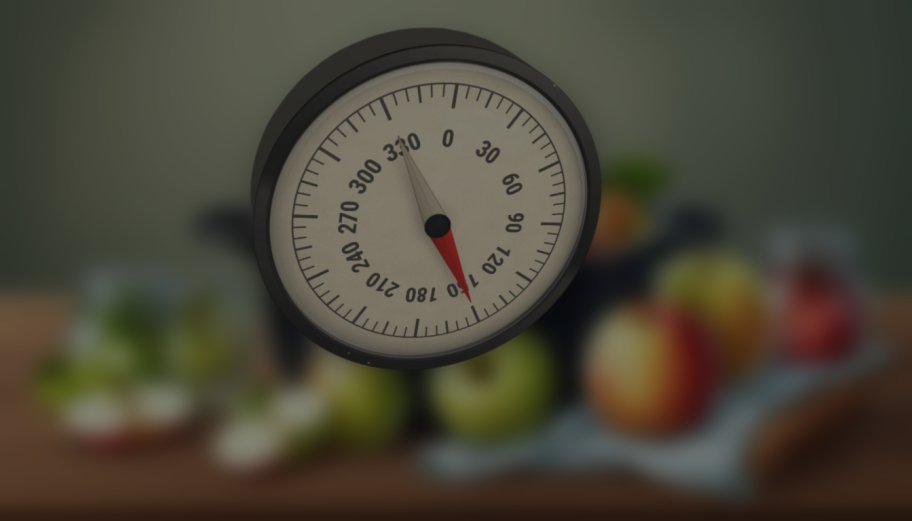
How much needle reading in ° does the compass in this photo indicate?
150 °
